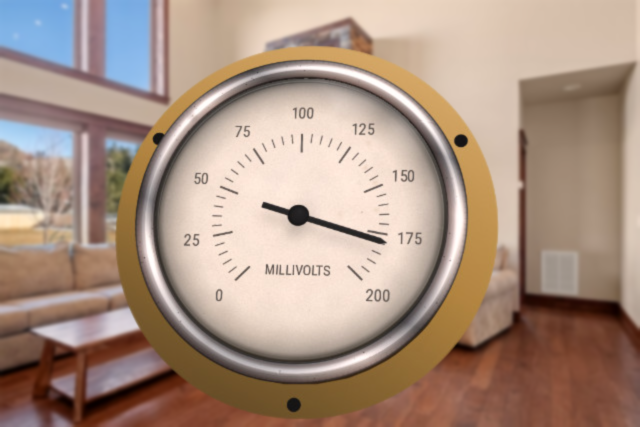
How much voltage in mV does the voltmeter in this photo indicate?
180 mV
